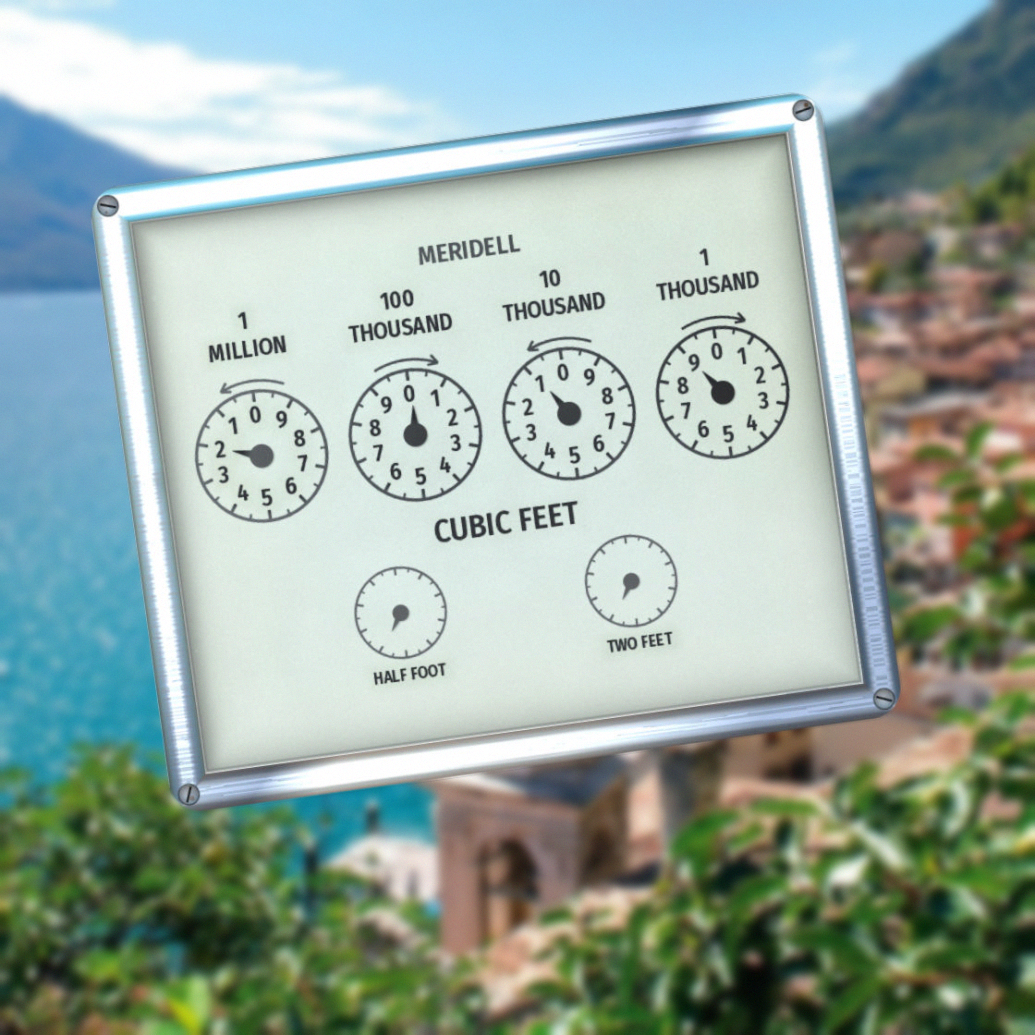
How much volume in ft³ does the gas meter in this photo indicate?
200900 ft³
